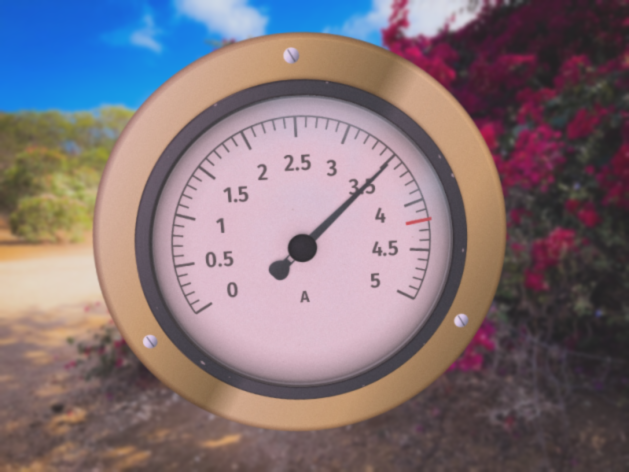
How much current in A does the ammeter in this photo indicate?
3.5 A
